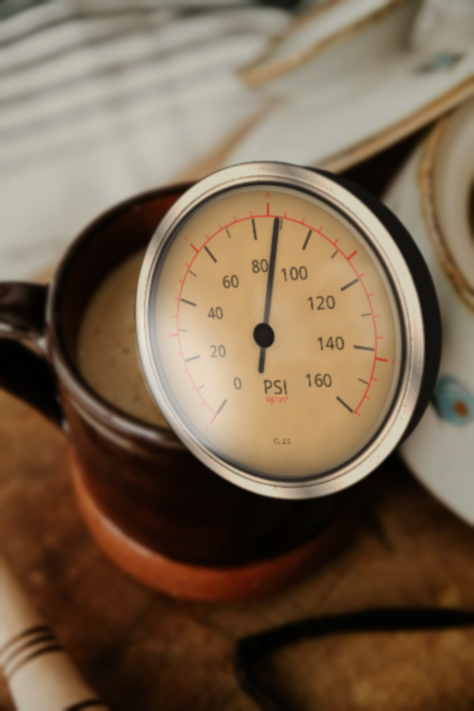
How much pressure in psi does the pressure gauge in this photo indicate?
90 psi
